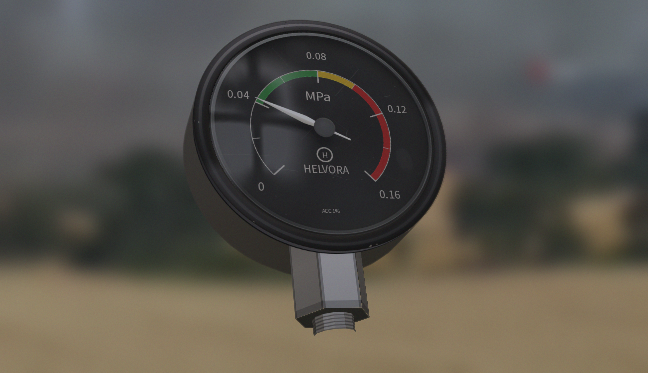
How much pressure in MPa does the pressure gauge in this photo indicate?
0.04 MPa
